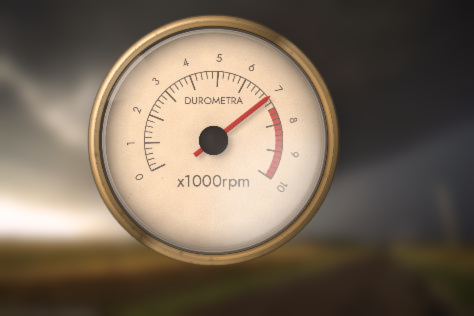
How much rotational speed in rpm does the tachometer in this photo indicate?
7000 rpm
